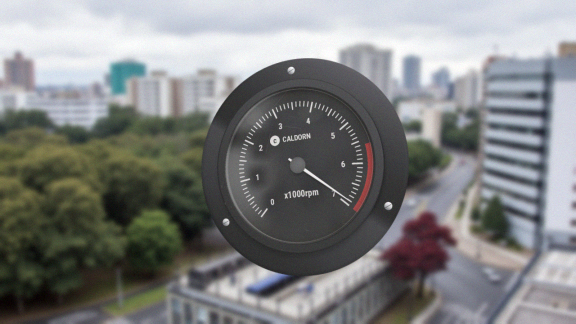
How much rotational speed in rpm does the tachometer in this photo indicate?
6900 rpm
